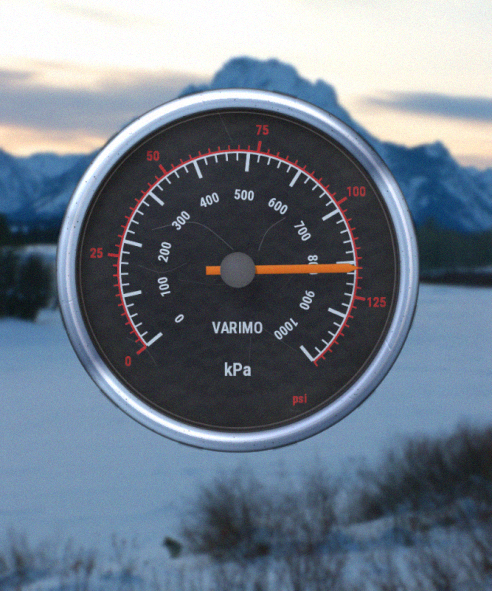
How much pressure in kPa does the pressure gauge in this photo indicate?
810 kPa
